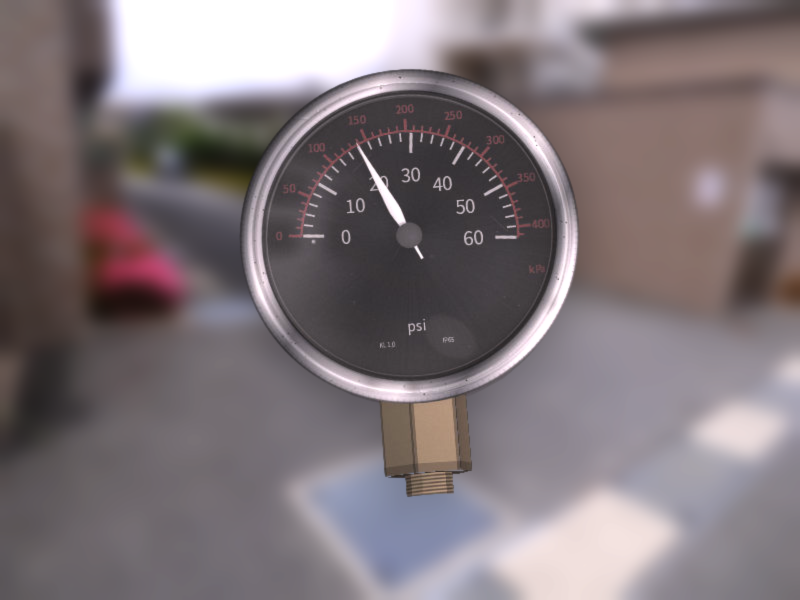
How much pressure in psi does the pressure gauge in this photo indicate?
20 psi
